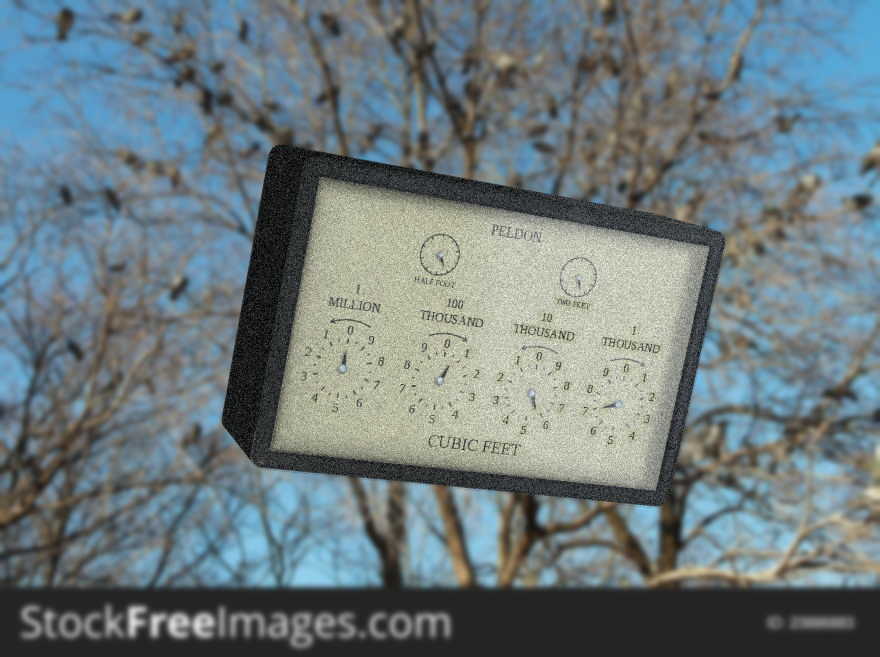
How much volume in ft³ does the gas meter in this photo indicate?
5700 ft³
